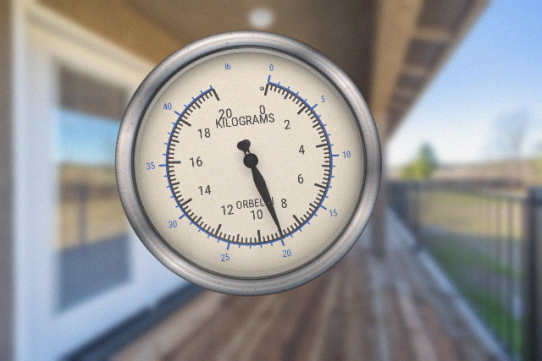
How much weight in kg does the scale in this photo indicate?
9 kg
